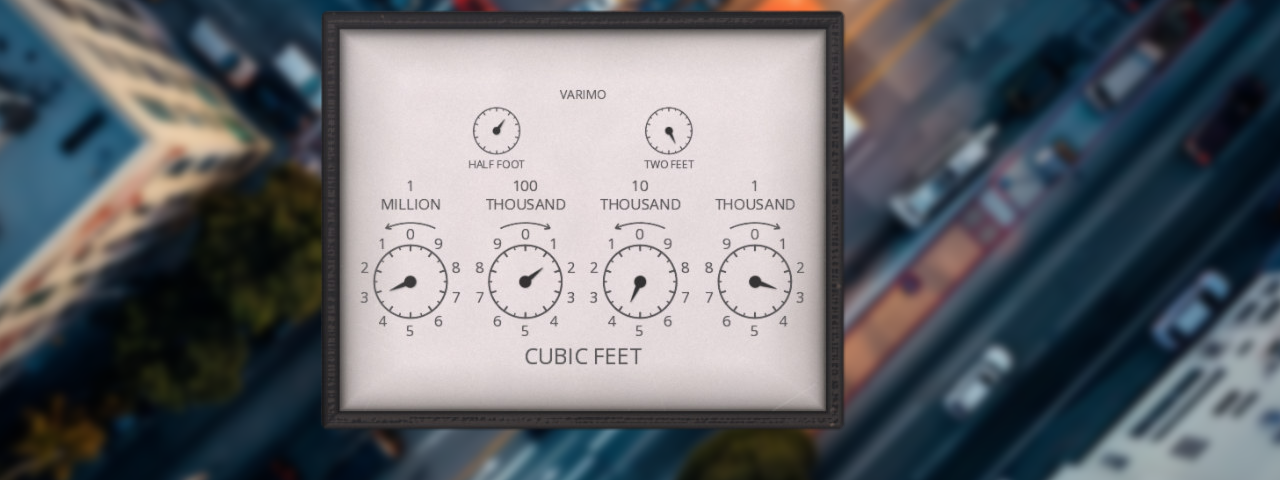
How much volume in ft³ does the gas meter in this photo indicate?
314300 ft³
